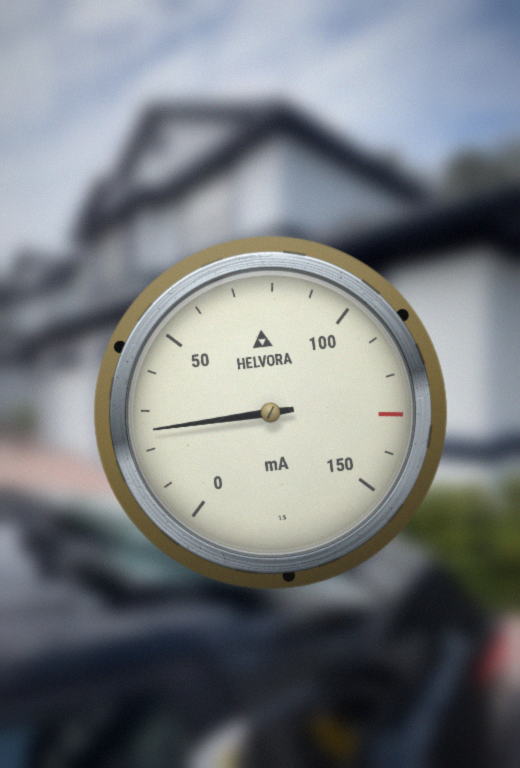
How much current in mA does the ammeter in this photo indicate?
25 mA
